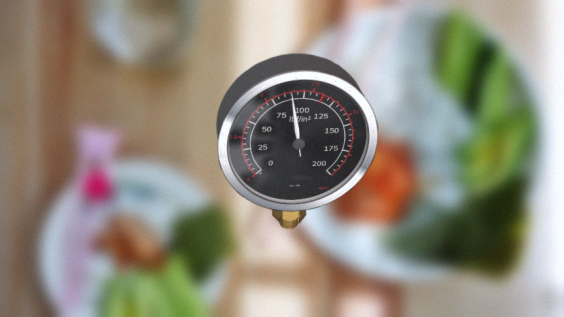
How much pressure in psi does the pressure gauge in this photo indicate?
90 psi
